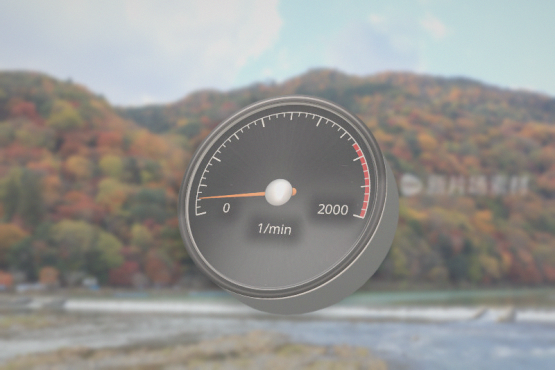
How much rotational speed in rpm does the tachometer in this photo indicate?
100 rpm
